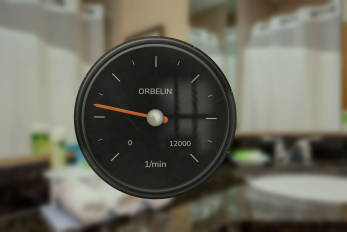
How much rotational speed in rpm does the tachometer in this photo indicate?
2500 rpm
